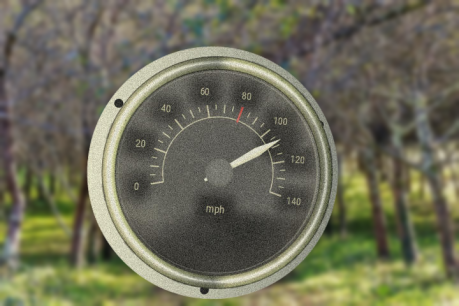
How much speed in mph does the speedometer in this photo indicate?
107.5 mph
